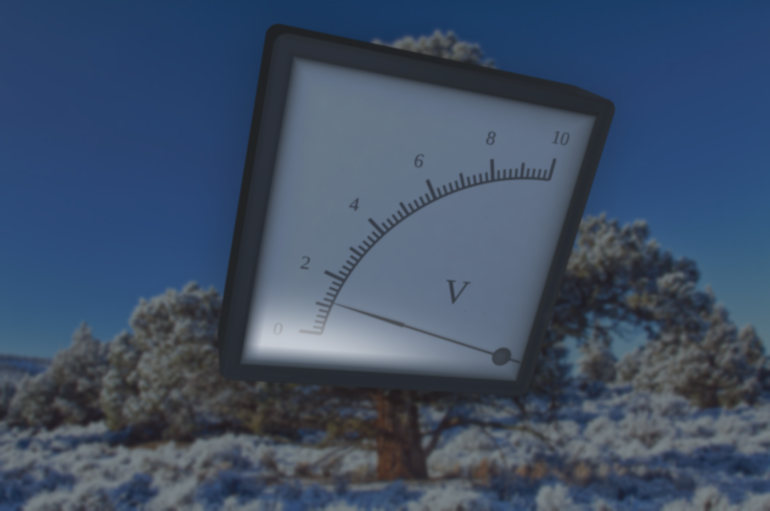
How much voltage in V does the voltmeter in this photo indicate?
1.2 V
